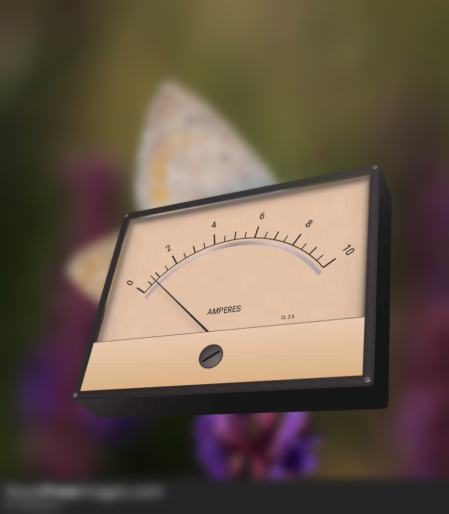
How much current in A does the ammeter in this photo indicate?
0.75 A
